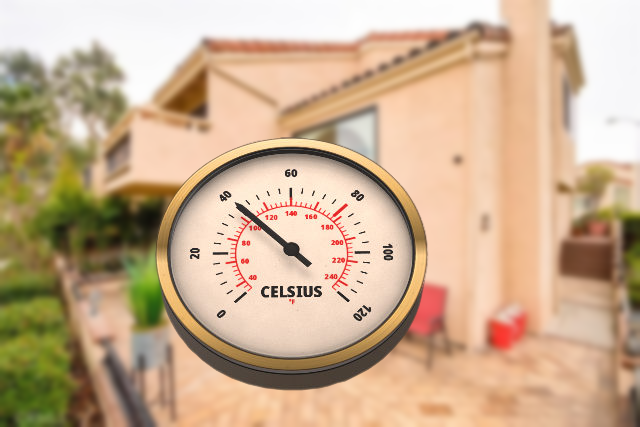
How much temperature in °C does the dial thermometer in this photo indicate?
40 °C
